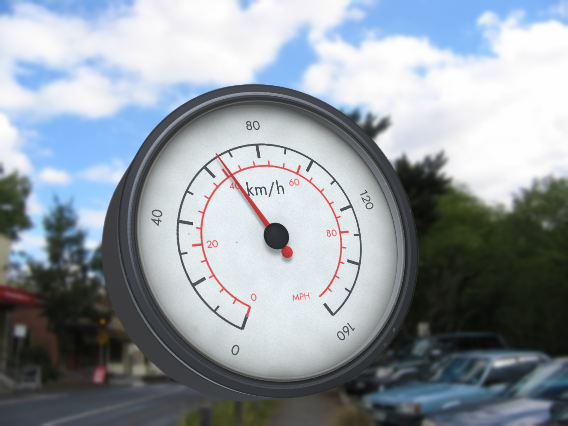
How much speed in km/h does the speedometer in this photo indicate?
65 km/h
